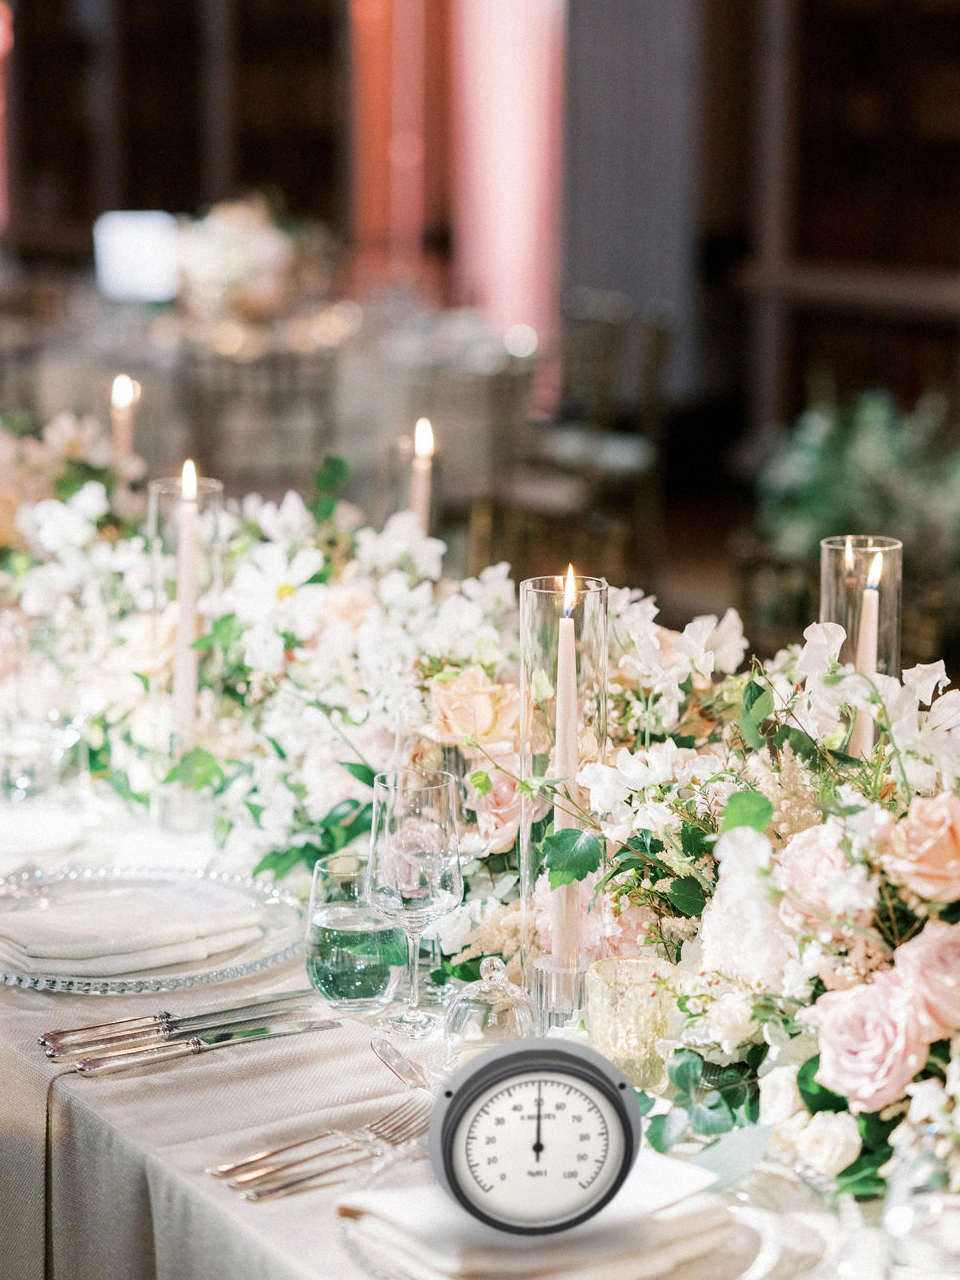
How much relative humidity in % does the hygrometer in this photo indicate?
50 %
